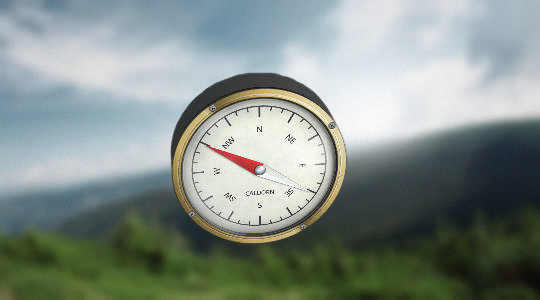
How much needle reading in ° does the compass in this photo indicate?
300 °
